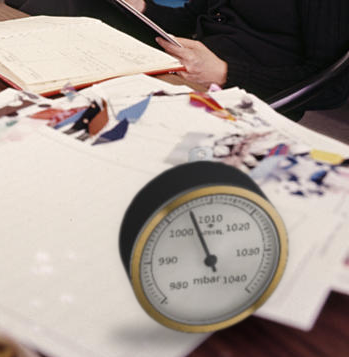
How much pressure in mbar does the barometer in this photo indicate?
1005 mbar
